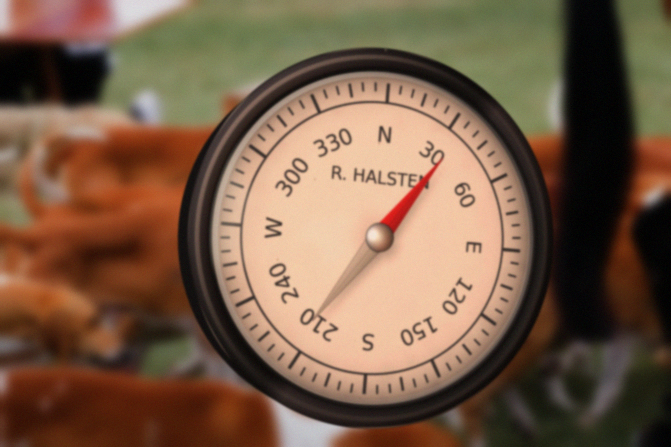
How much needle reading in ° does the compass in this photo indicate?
35 °
